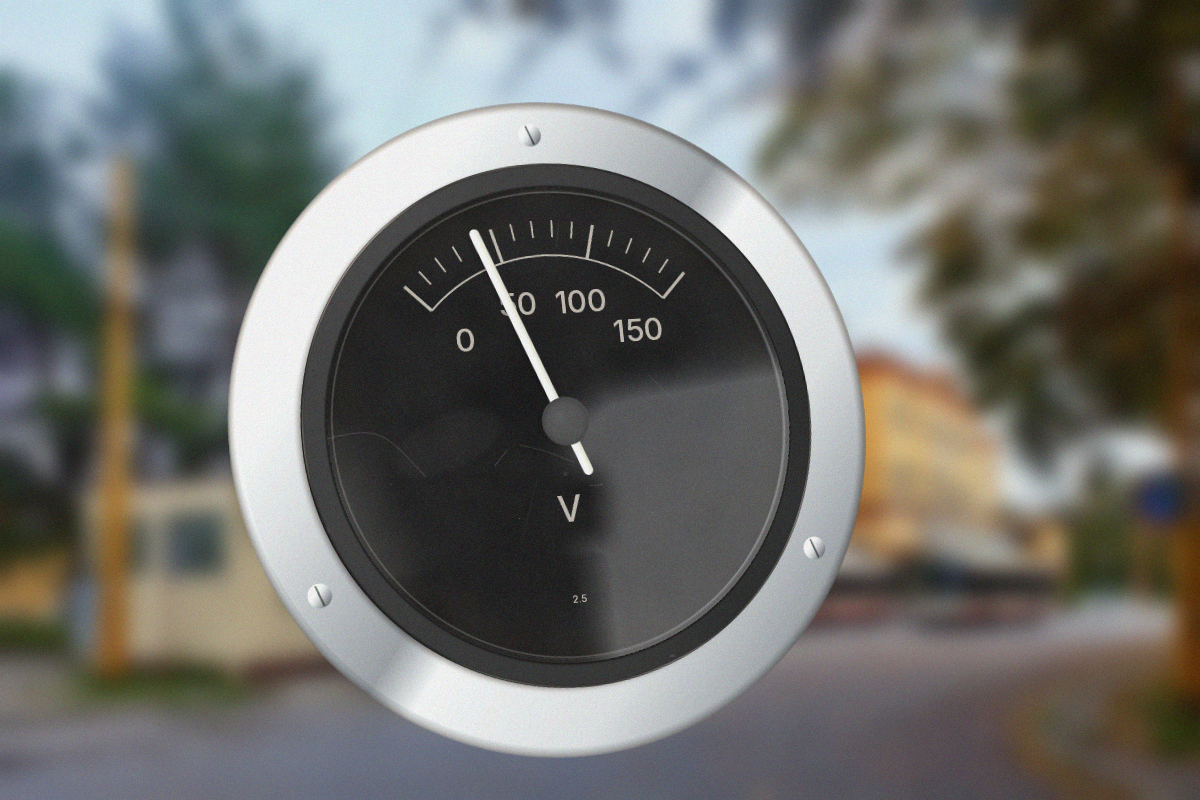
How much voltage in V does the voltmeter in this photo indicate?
40 V
